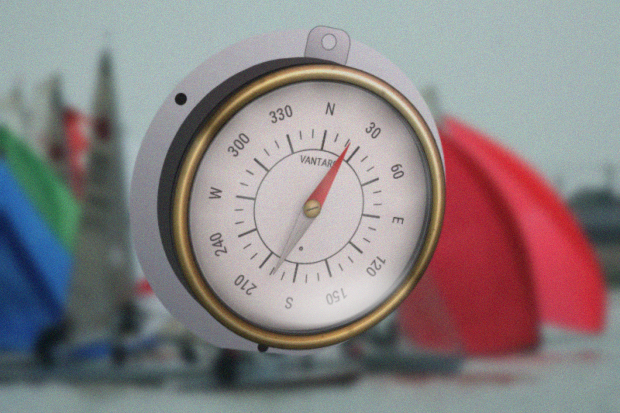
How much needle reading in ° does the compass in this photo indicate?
20 °
